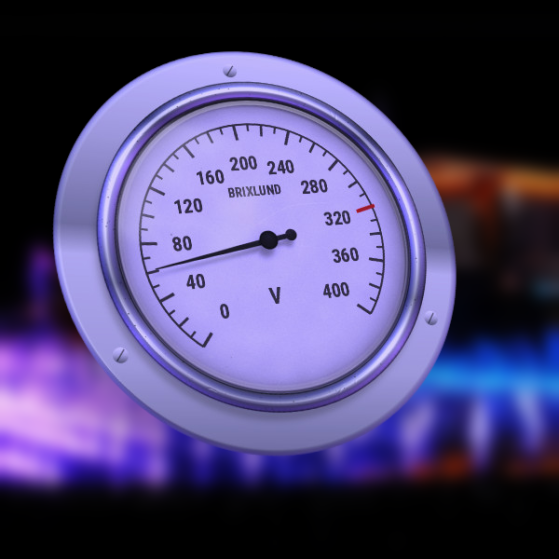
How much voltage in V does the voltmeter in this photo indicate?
60 V
